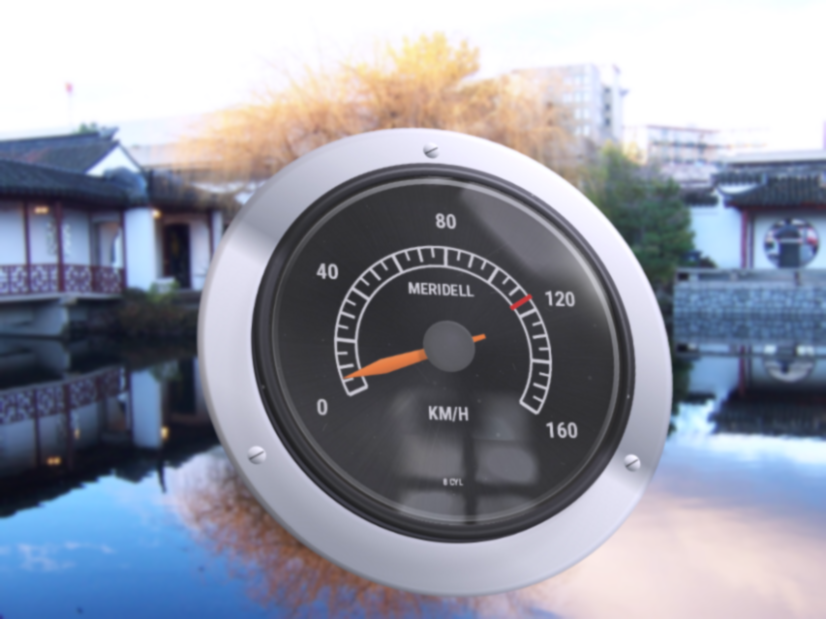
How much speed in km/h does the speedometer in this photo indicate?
5 km/h
